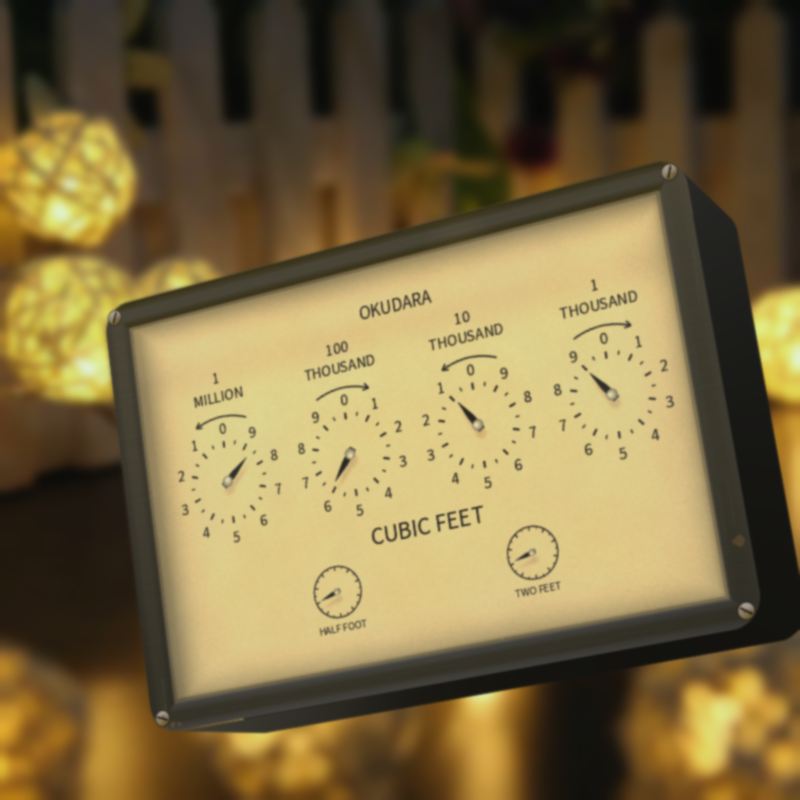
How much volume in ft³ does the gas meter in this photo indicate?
860900 ft³
